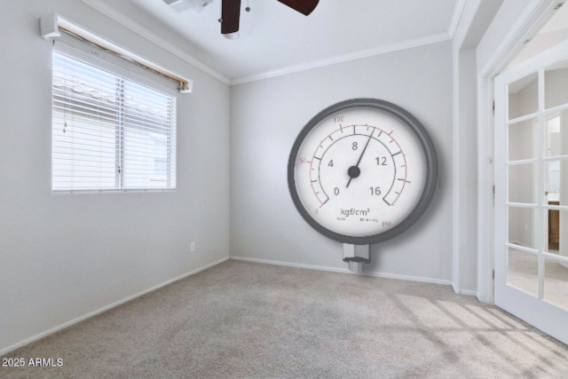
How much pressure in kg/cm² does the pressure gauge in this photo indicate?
9.5 kg/cm²
